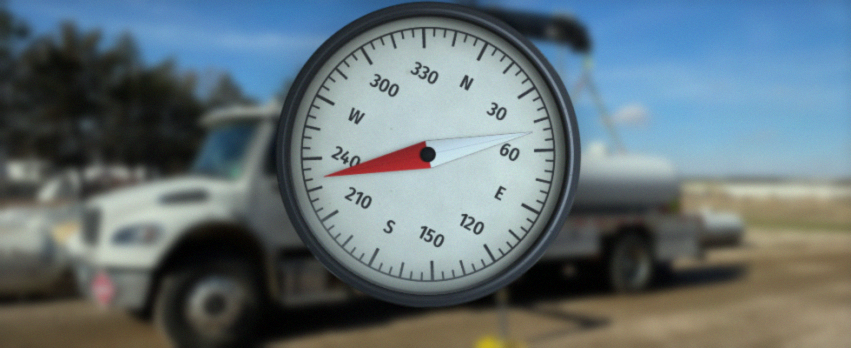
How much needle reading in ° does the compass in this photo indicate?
230 °
